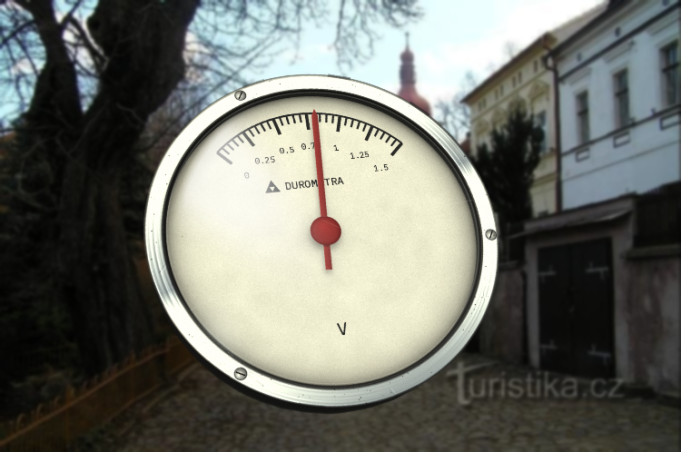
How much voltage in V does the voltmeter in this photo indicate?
0.8 V
